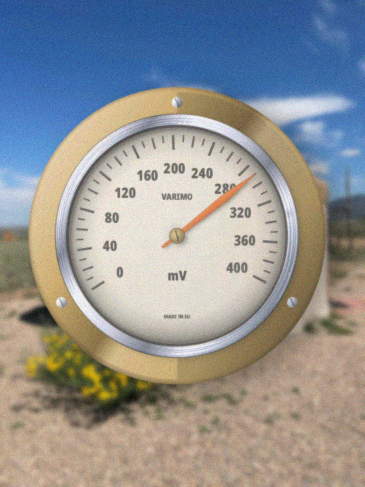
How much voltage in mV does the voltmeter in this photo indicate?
290 mV
